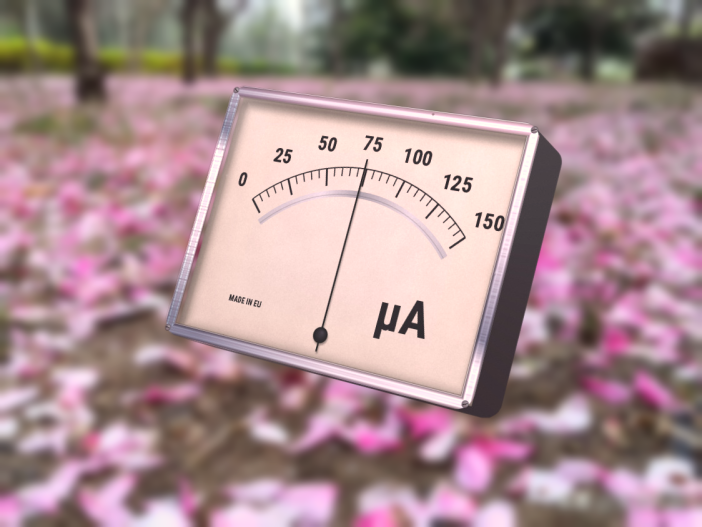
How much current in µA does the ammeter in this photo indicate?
75 µA
